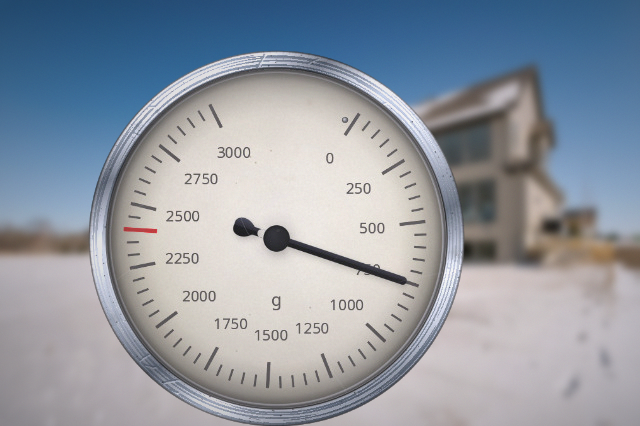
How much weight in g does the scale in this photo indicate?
750 g
